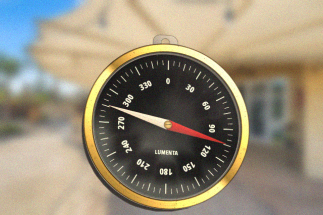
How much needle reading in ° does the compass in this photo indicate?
105 °
